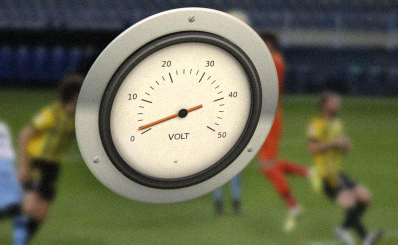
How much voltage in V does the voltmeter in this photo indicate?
2 V
